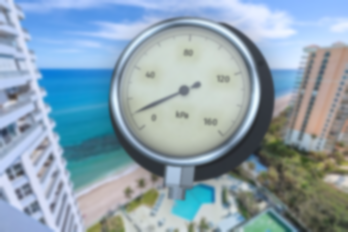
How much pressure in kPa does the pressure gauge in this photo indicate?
10 kPa
